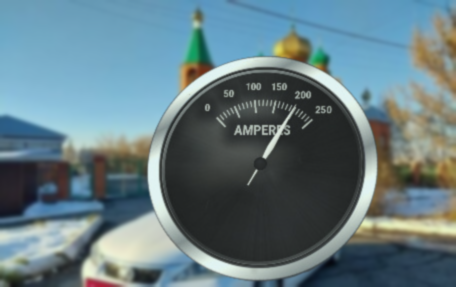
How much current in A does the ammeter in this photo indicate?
200 A
